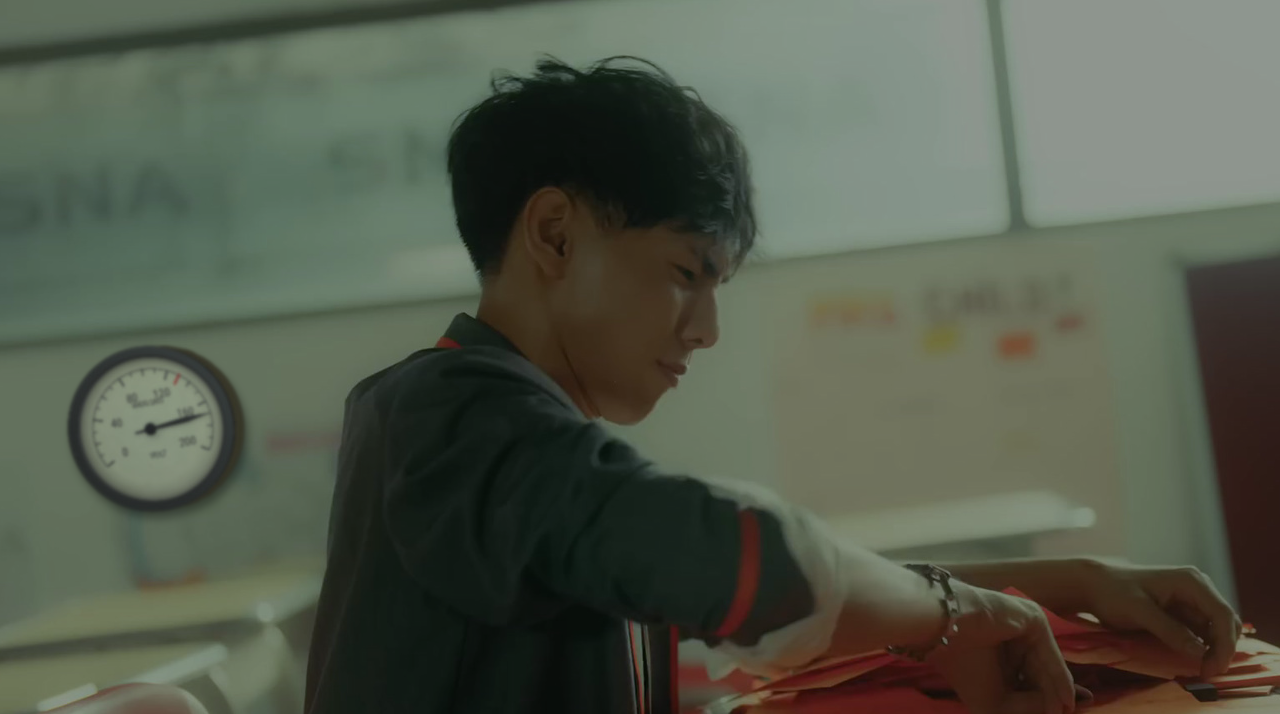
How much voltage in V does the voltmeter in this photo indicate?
170 V
